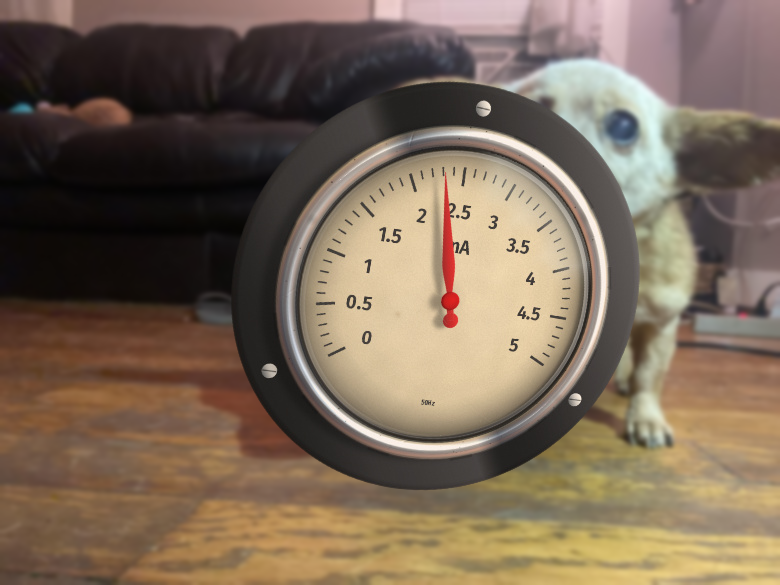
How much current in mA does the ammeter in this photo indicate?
2.3 mA
